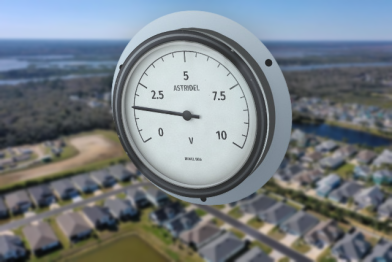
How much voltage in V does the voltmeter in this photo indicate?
1.5 V
